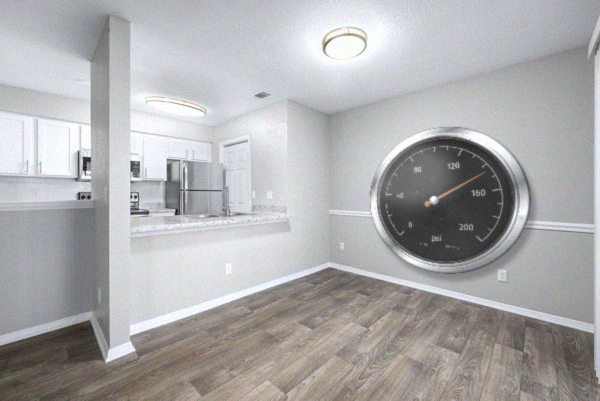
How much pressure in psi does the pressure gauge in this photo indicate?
145 psi
